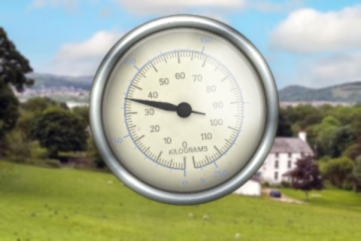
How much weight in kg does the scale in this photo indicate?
35 kg
